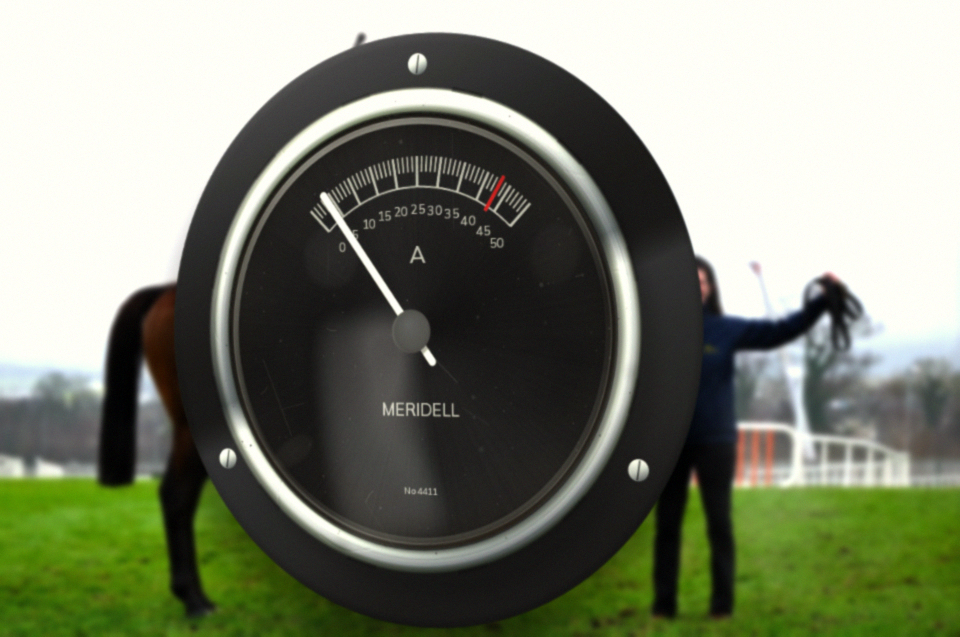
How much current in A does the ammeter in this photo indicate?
5 A
